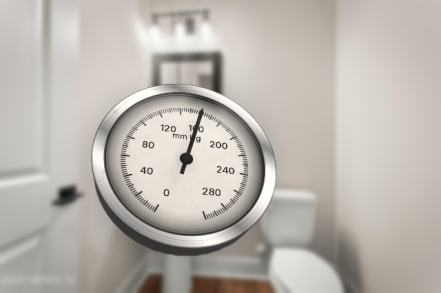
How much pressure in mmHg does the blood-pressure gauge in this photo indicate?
160 mmHg
